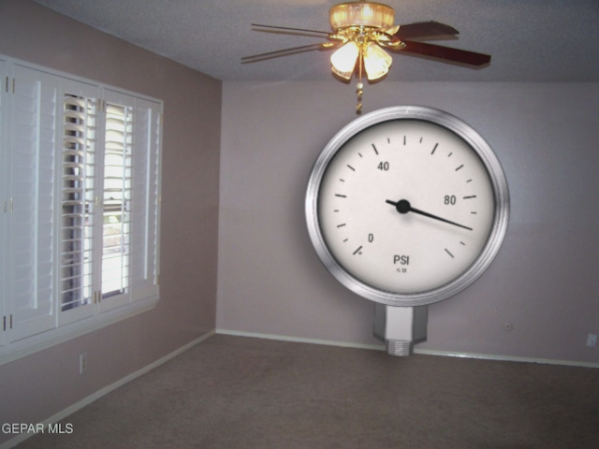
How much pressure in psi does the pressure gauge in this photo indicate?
90 psi
